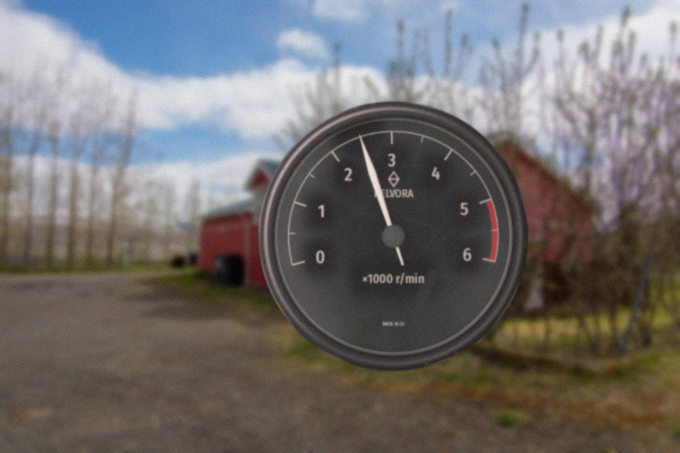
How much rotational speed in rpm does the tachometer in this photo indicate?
2500 rpm
